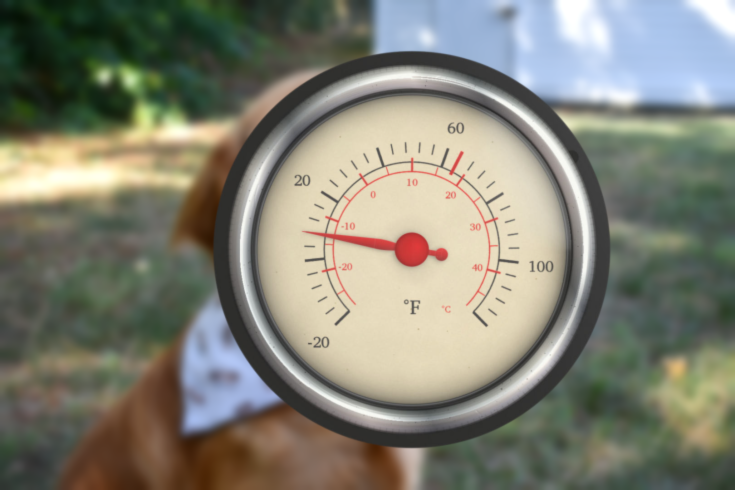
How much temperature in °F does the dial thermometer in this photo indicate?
8 °F
